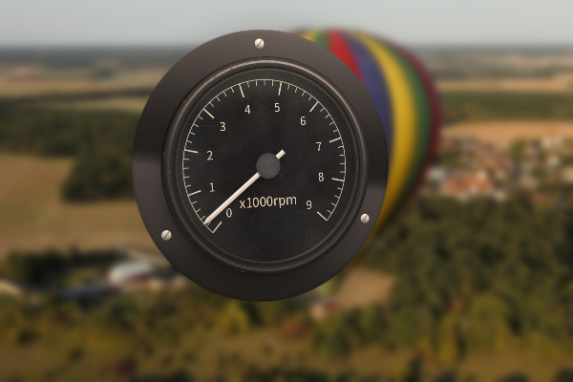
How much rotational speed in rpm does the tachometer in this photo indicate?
300 rpm
